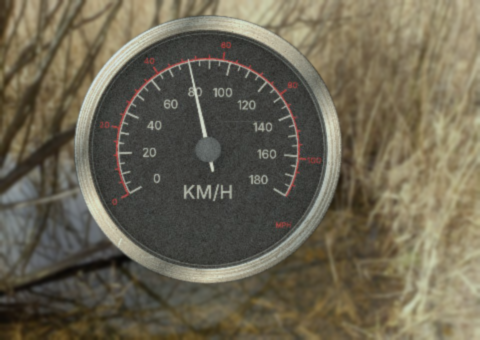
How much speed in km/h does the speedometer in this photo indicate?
80 km/h
